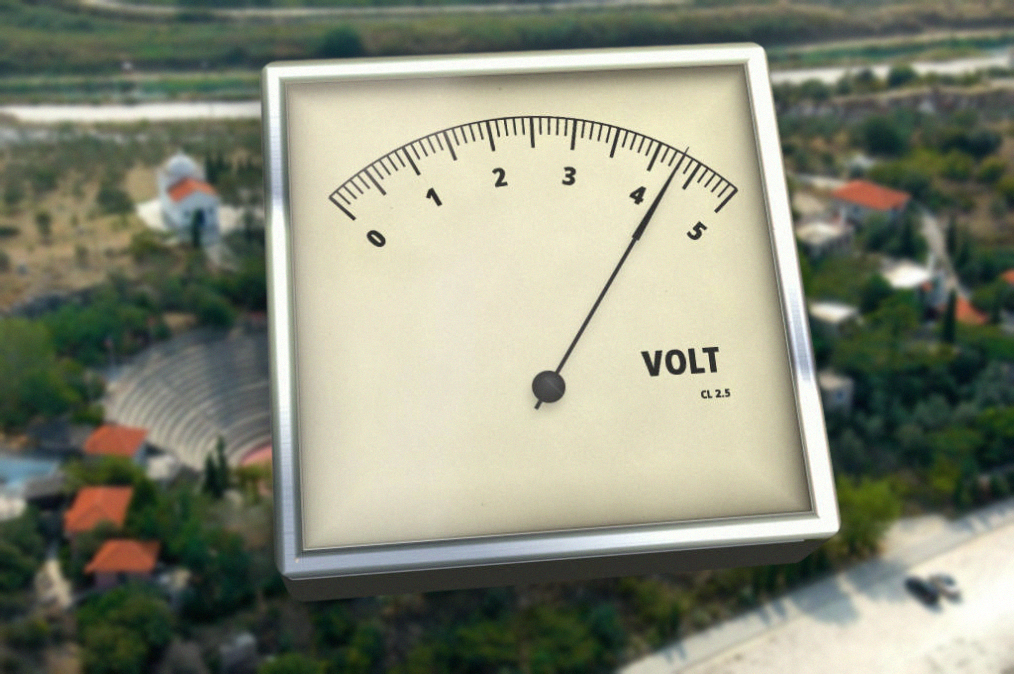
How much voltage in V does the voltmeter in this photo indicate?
4.3 V
